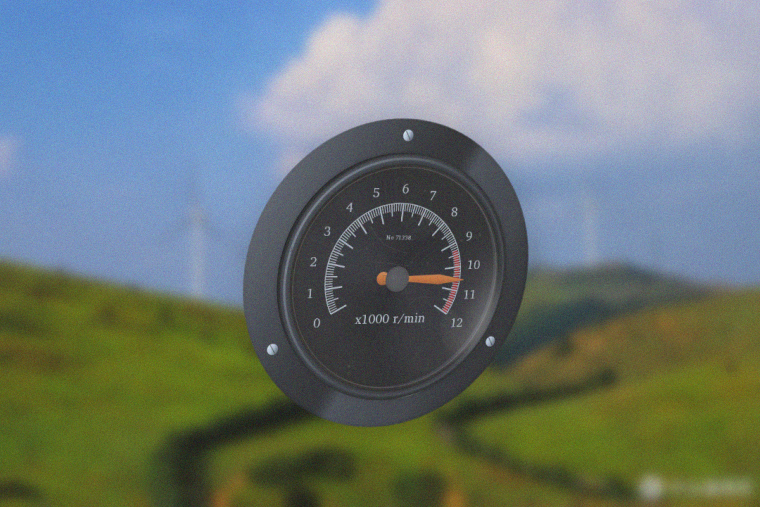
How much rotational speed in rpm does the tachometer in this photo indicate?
10500 rpm
